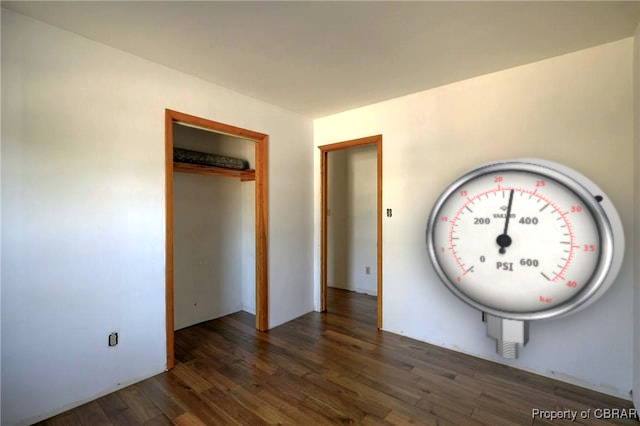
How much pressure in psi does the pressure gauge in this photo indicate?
320 psi
